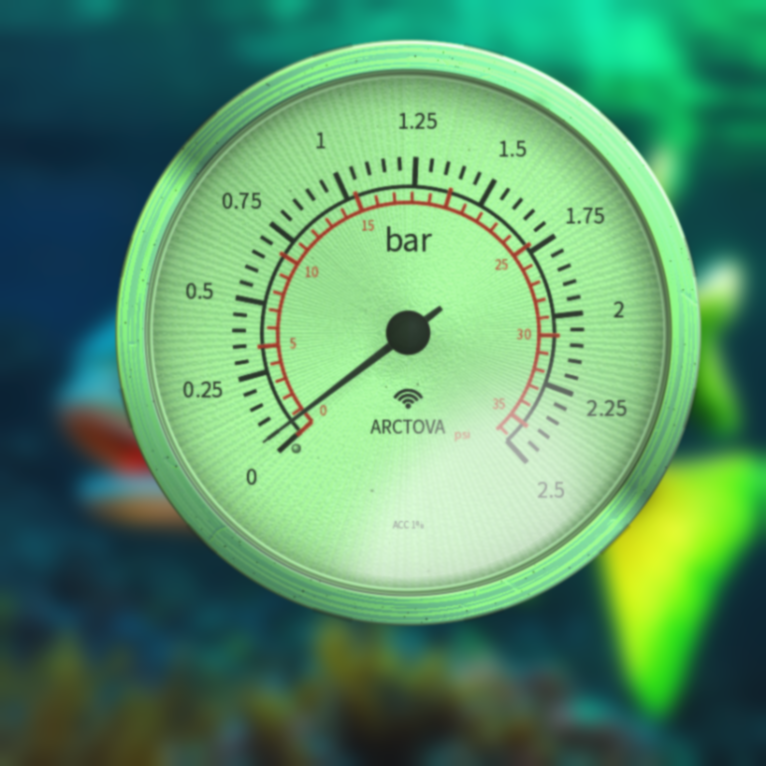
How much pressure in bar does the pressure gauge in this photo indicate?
0.05 bar
